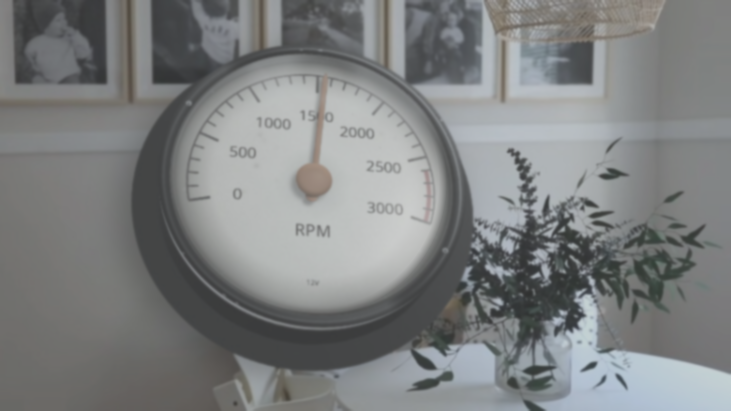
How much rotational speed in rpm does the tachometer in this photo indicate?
1550 rpm
